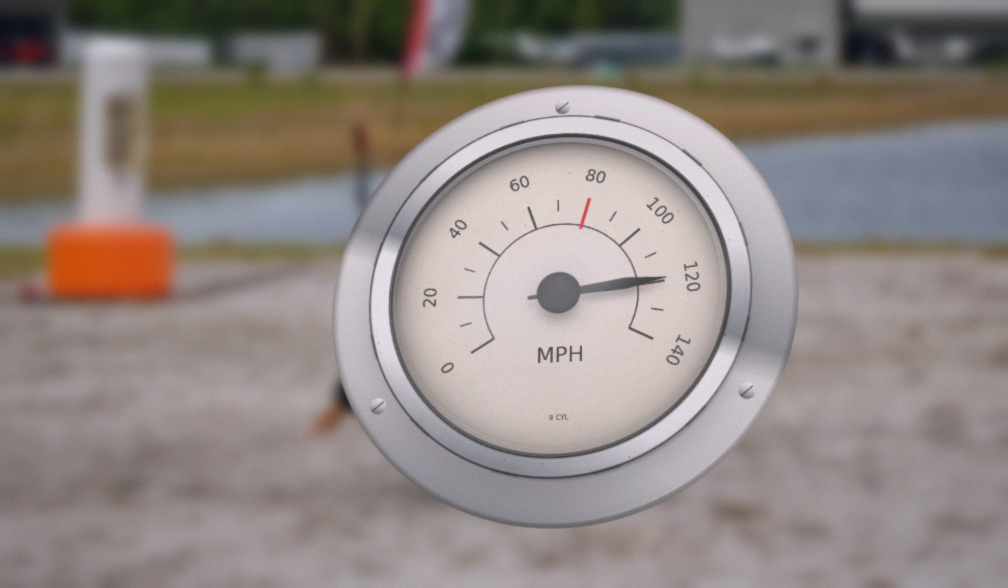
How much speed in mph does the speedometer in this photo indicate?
120 mph
